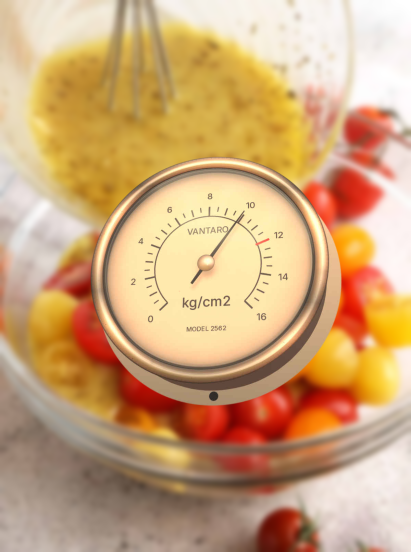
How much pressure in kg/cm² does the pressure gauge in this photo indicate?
10 kg/cm²
